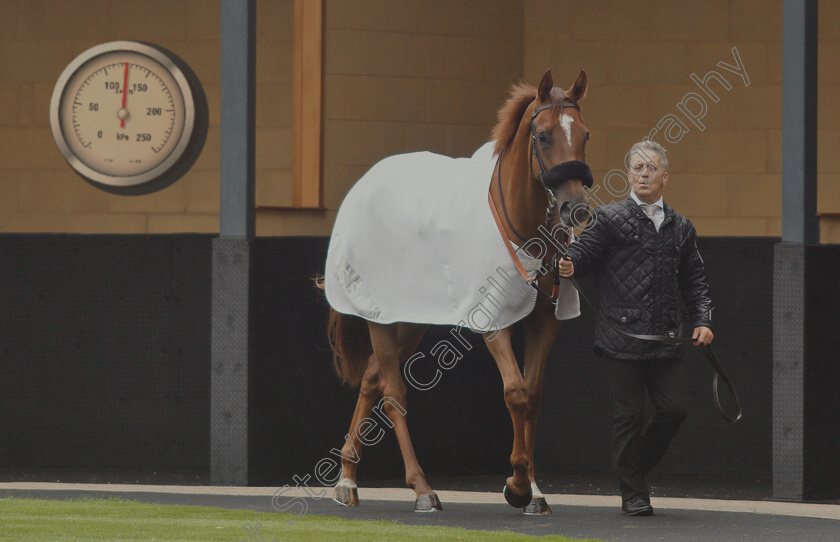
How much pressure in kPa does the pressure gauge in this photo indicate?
125 kPa
